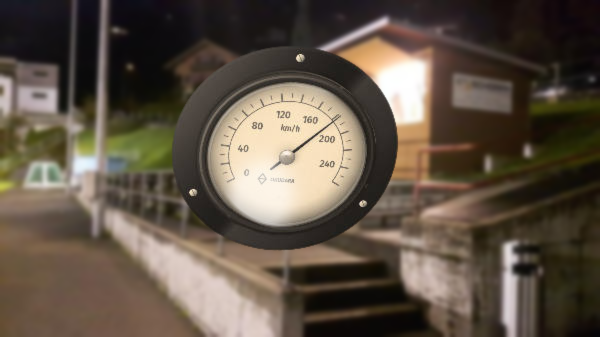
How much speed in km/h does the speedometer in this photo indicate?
180 km/h
